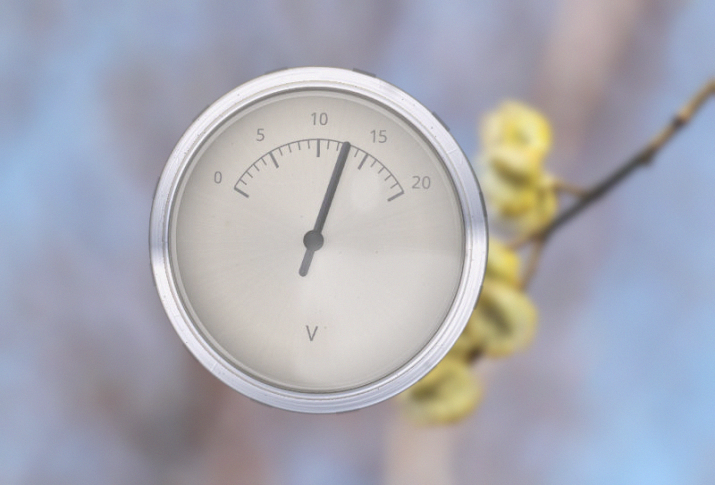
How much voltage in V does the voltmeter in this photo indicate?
13 V
